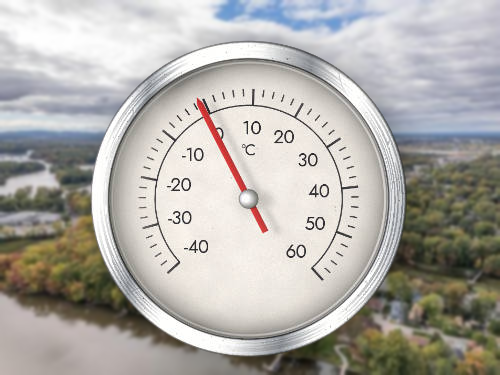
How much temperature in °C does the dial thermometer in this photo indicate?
-1 °C
